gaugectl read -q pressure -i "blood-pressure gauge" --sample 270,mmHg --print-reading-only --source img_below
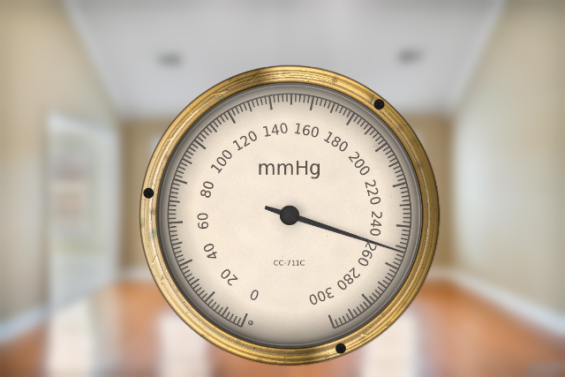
252,mmHg
